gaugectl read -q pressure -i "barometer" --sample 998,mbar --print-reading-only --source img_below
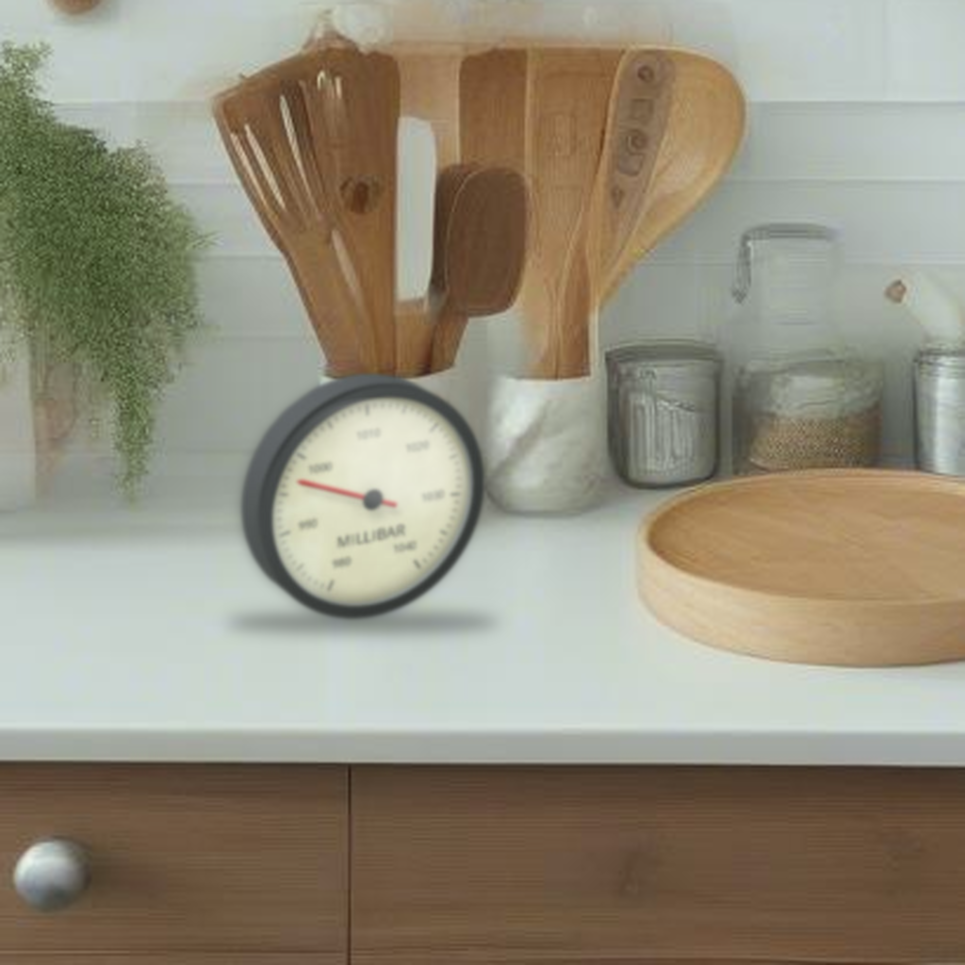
997,mbar
